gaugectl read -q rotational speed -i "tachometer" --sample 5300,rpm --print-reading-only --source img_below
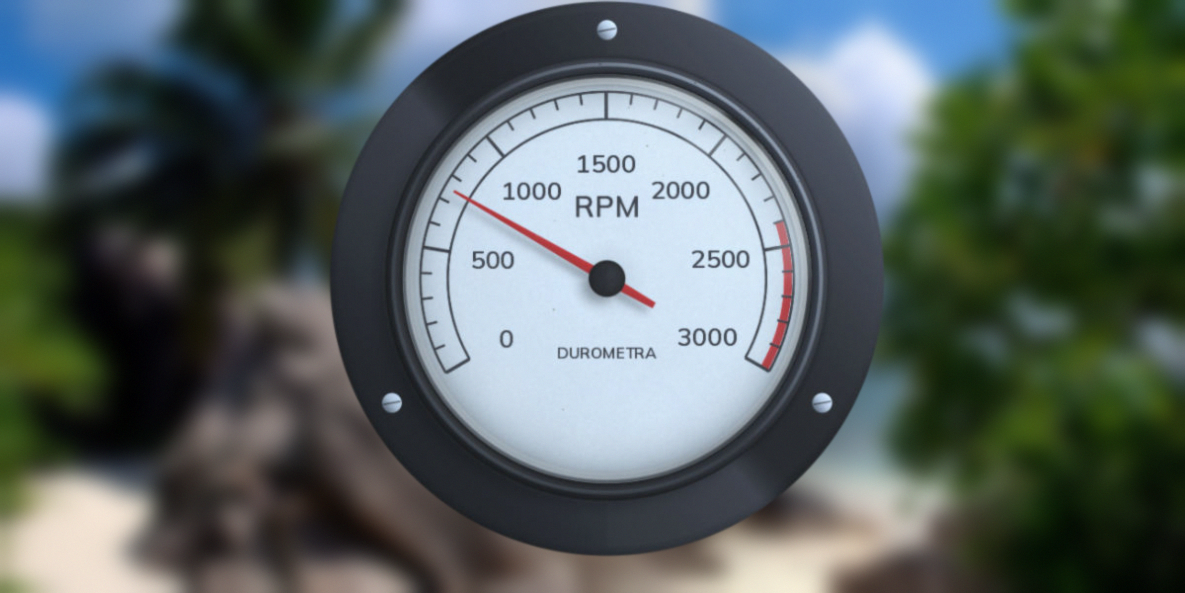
750,rpm
